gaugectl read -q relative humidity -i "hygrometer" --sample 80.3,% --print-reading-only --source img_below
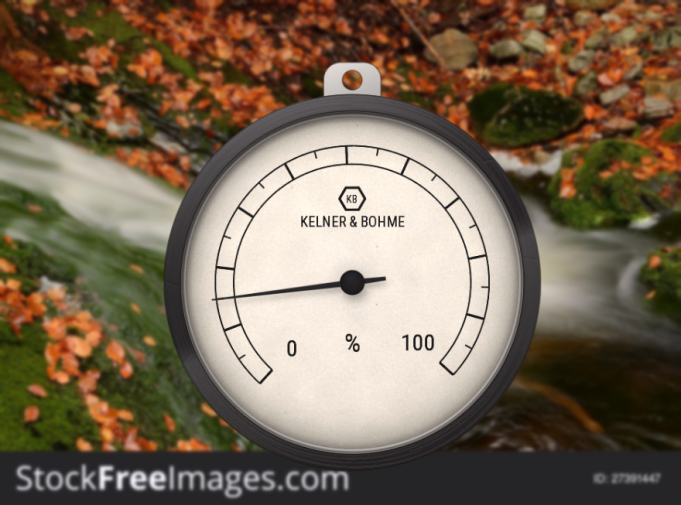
15,%
